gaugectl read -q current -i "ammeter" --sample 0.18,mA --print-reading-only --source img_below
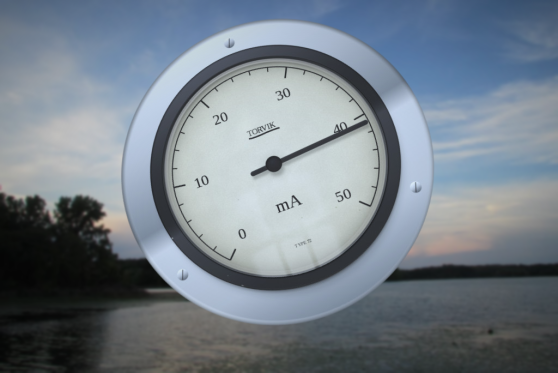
41,mA
